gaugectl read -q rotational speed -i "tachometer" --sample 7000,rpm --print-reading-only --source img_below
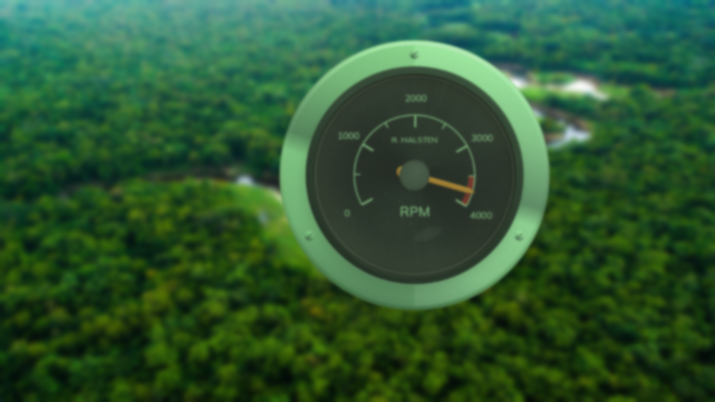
3750,rpm
